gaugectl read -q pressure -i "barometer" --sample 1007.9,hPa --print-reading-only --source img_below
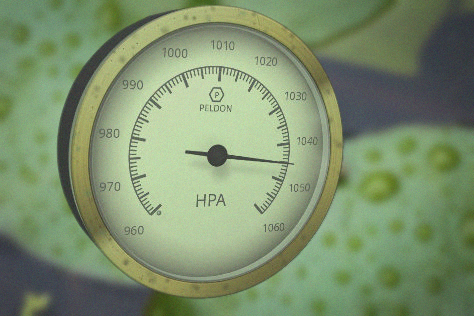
1045,hPa
